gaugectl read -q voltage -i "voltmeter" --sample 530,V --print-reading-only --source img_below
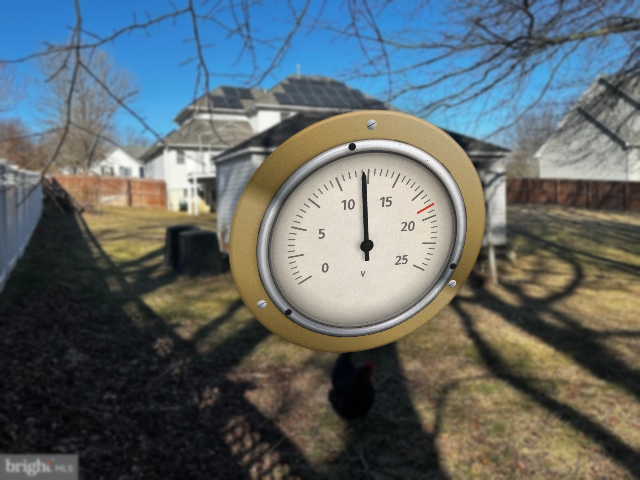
12,V
